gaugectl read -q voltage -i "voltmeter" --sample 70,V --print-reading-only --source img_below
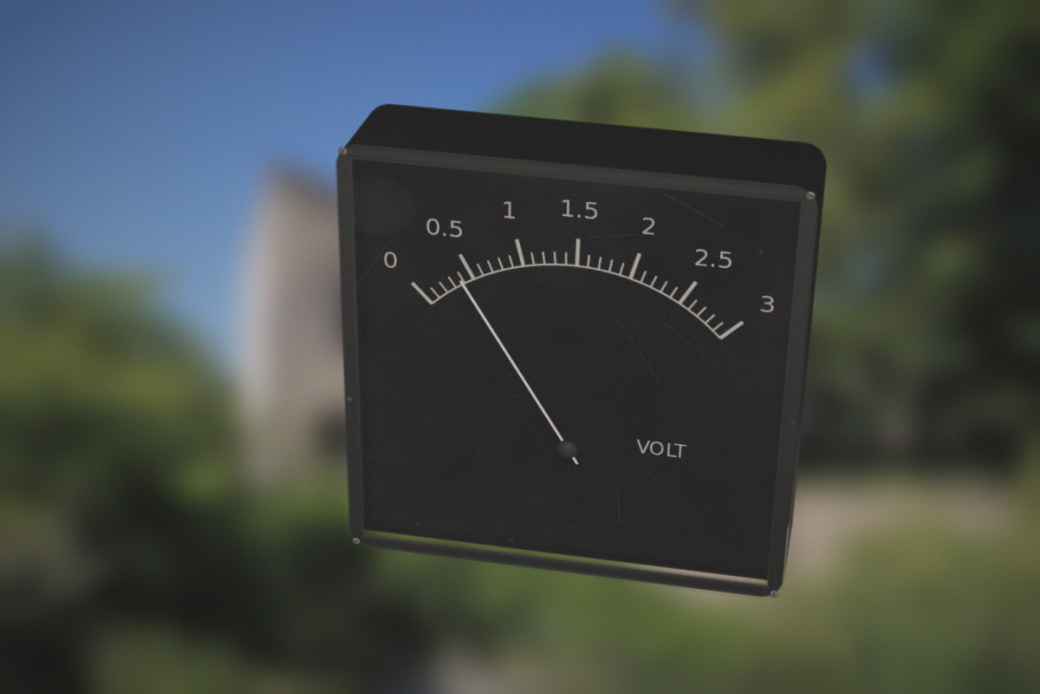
0.4,V
